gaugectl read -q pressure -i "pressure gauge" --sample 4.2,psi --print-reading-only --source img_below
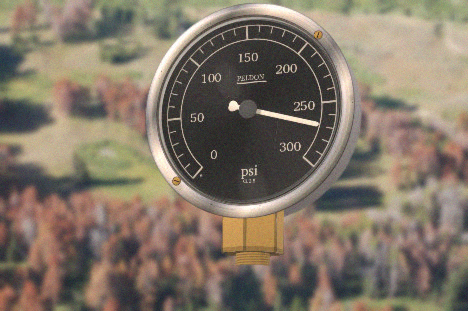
270,psi
